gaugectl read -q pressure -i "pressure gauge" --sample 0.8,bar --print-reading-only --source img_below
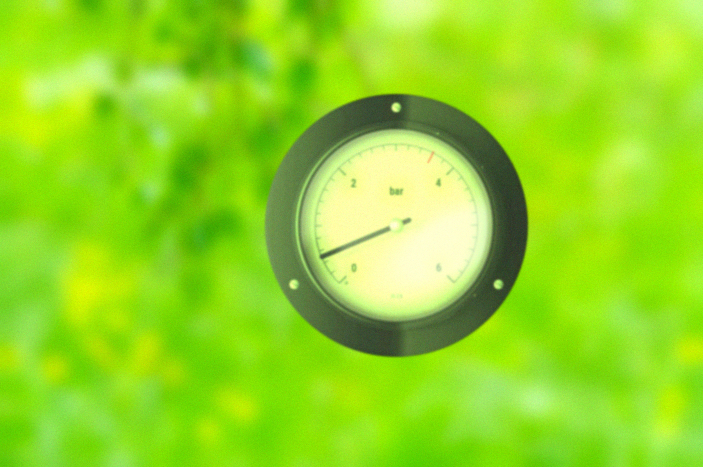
0.5,bar
